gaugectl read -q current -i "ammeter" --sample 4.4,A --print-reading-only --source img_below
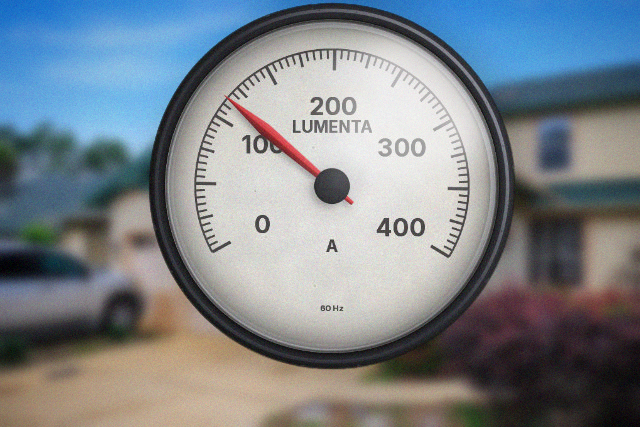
115,A
